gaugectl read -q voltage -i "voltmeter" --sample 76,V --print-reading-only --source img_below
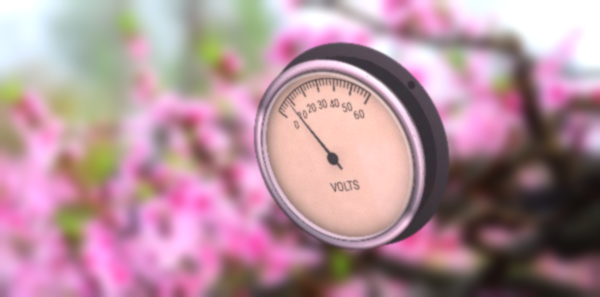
10,V
